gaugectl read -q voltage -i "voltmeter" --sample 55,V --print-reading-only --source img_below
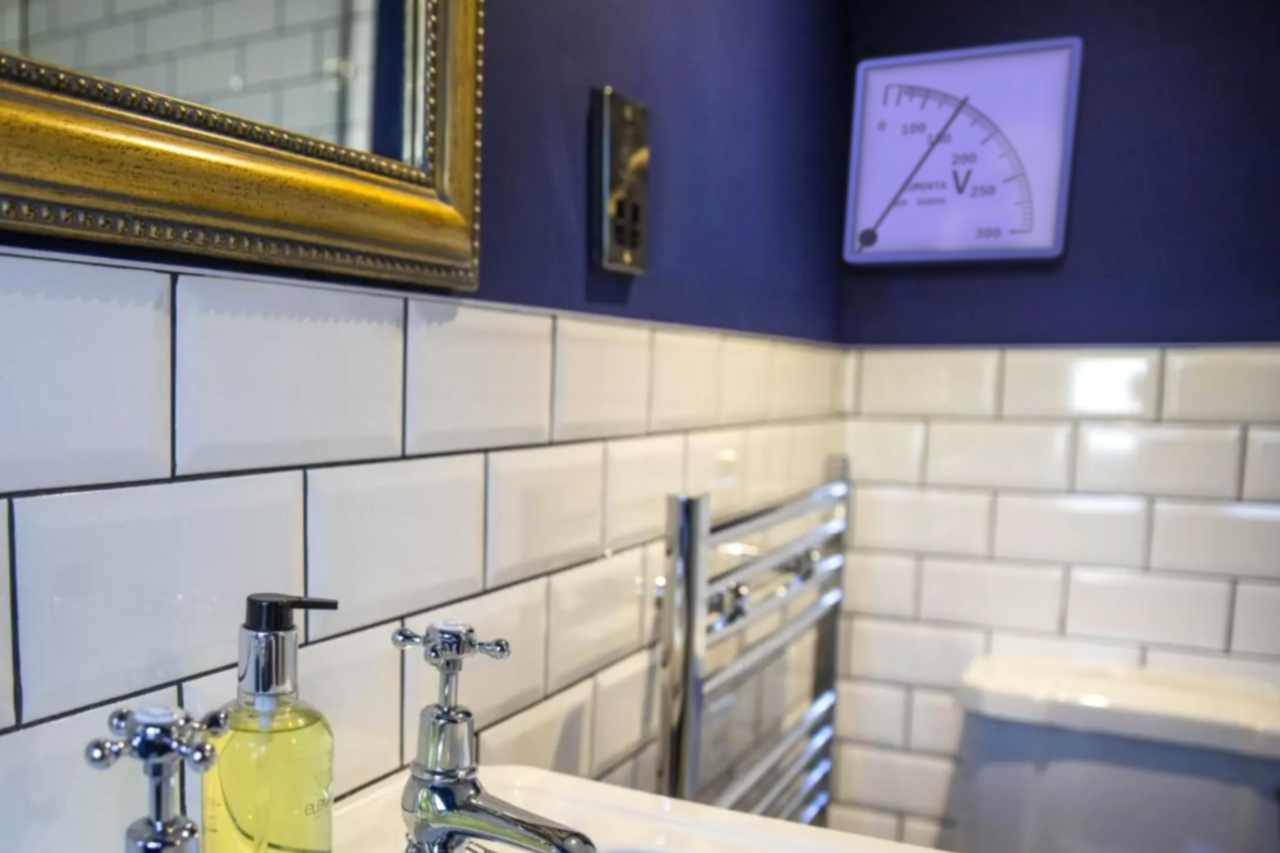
150,V
